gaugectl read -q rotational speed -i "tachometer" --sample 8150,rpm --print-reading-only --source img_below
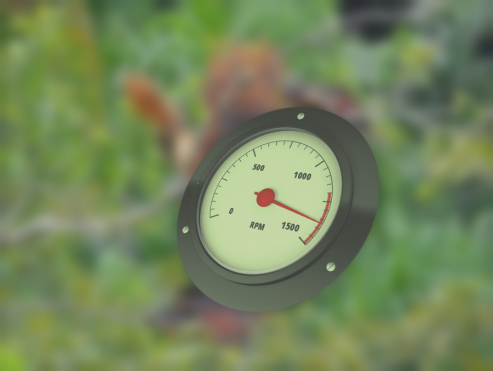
1375,rpm
